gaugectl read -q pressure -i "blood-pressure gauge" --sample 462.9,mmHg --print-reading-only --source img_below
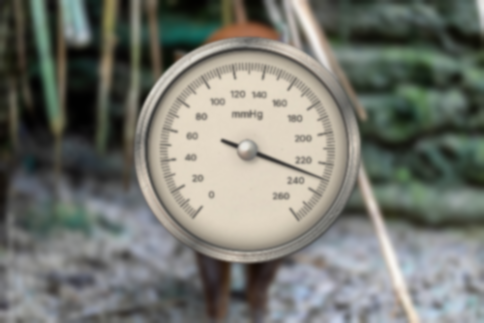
230,mmHg
